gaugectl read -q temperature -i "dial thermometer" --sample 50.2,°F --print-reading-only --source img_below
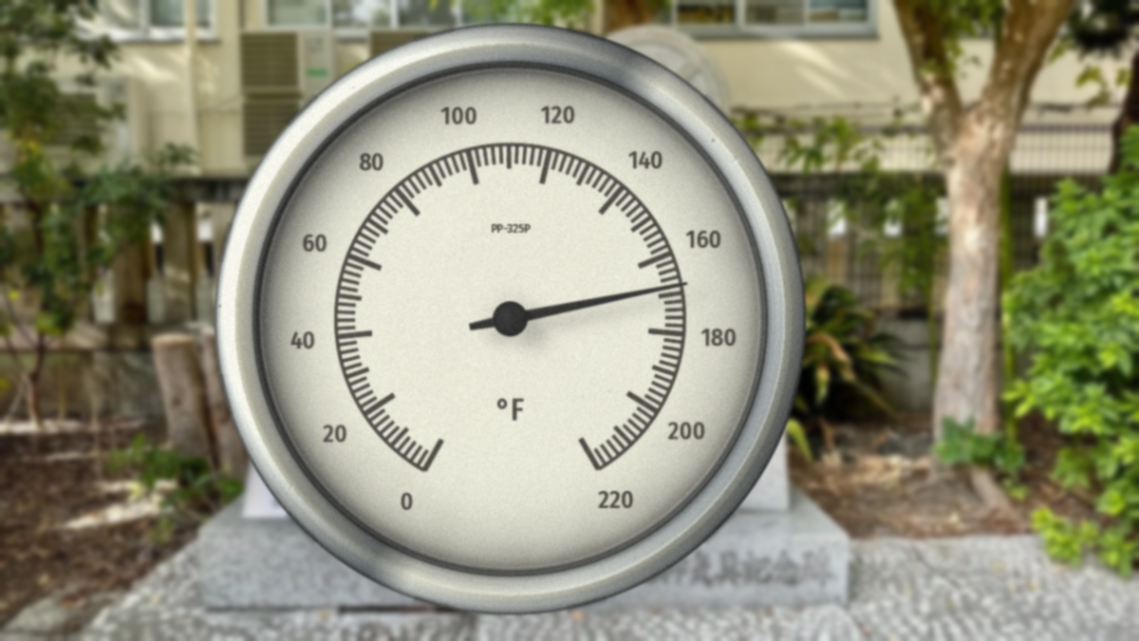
168,°F
